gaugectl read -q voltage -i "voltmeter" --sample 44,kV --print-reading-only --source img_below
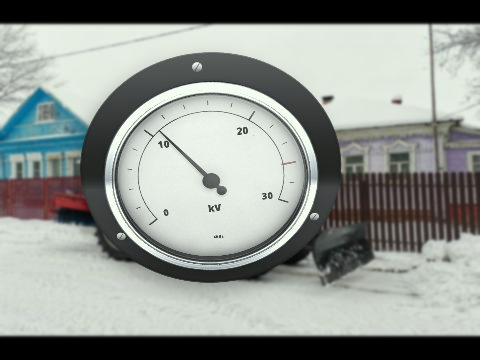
11,kV
